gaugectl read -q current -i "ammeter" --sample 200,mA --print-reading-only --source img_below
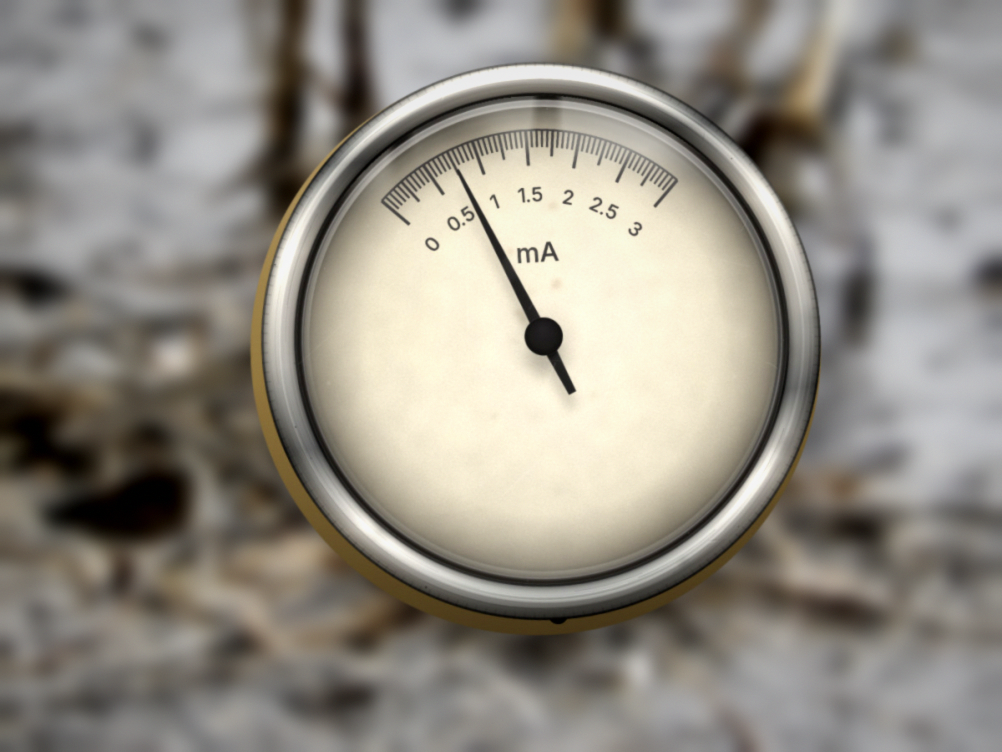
0.75,mA
